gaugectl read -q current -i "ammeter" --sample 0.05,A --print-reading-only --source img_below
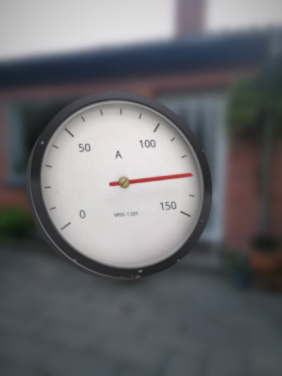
130,A
